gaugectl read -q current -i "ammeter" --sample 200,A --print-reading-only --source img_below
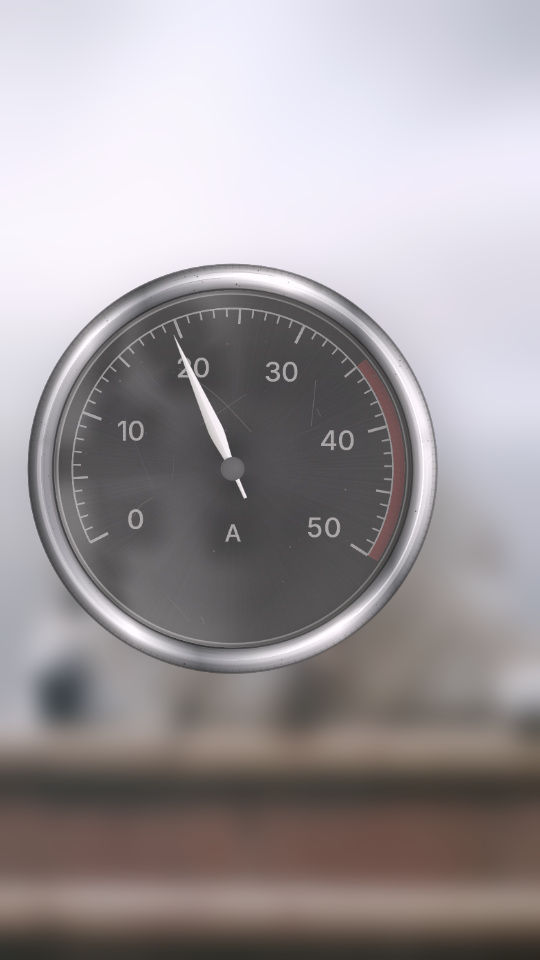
19.5,A
